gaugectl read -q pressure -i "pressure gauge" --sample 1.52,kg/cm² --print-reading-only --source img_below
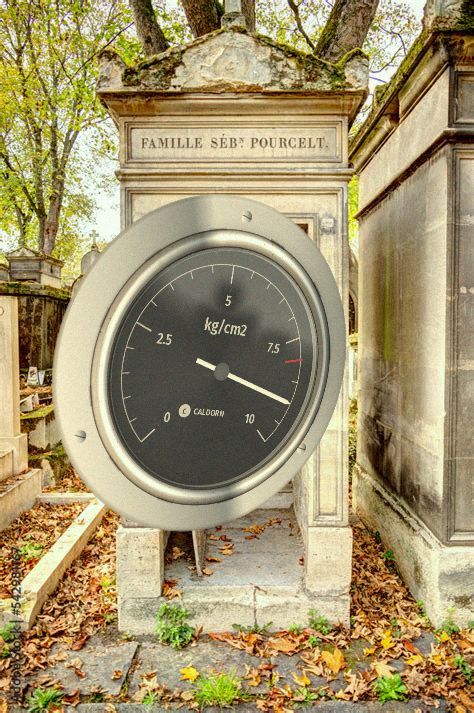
9,kg/cm²
